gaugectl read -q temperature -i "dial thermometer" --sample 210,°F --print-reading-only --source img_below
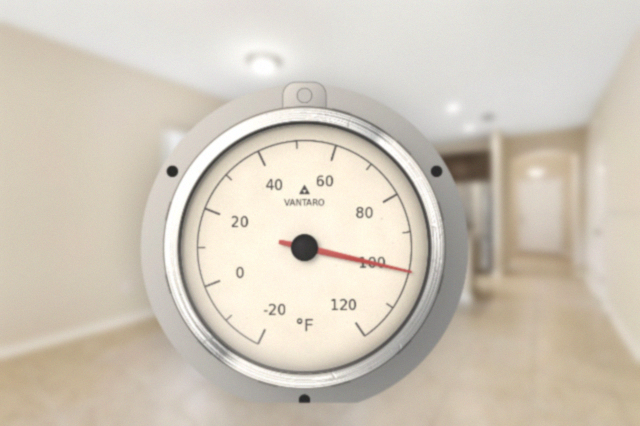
100,°F
